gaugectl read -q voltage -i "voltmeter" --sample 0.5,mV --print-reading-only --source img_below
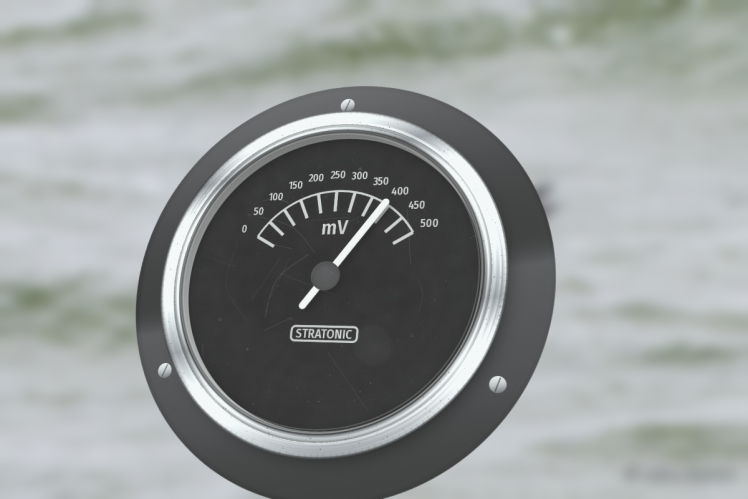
400,mV
